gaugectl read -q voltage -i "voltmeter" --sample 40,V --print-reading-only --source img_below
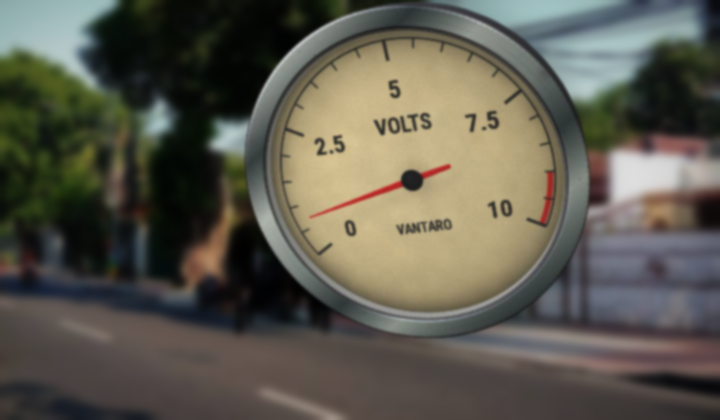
0.75,V
